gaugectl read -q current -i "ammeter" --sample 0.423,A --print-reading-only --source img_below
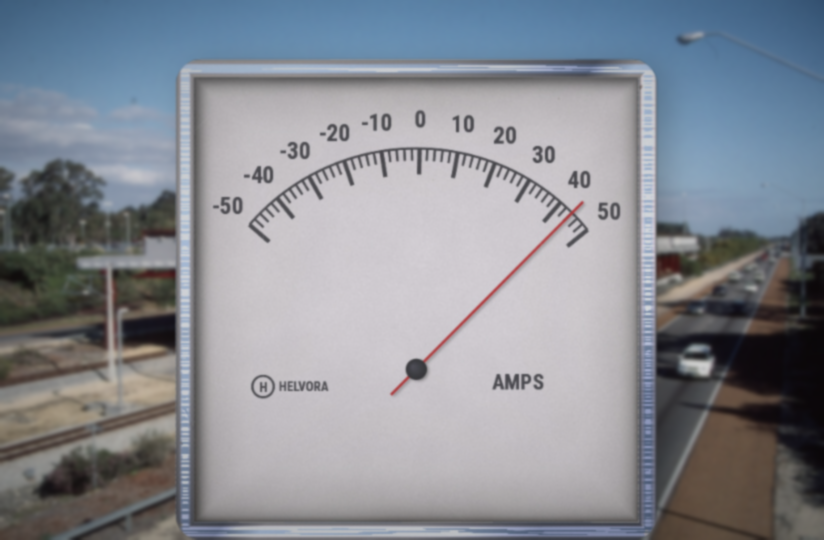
44,A
